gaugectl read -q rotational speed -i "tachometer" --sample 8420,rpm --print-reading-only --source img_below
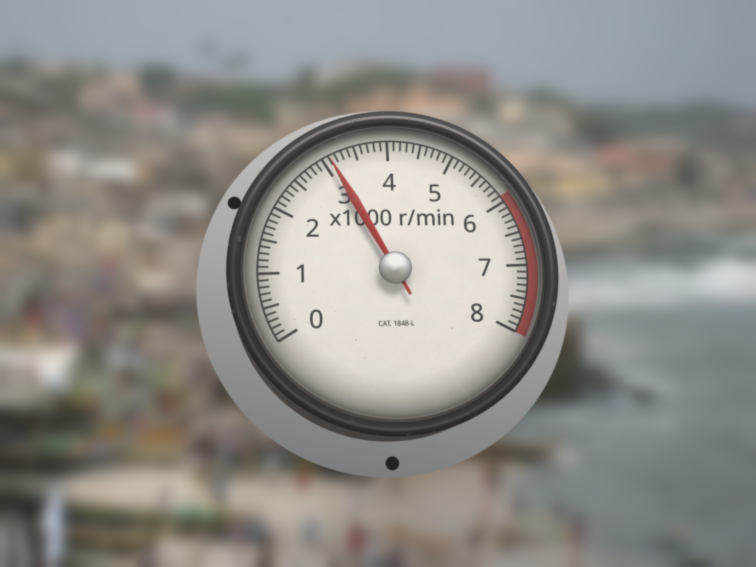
3100,rpm
